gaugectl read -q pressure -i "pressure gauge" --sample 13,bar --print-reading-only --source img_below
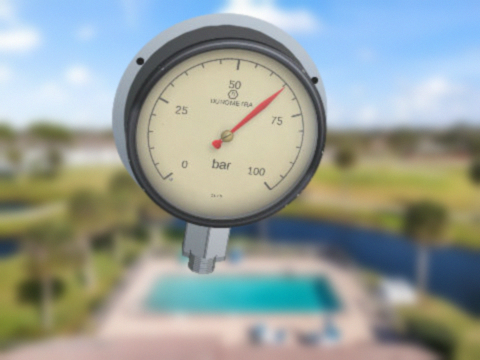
65,bar
